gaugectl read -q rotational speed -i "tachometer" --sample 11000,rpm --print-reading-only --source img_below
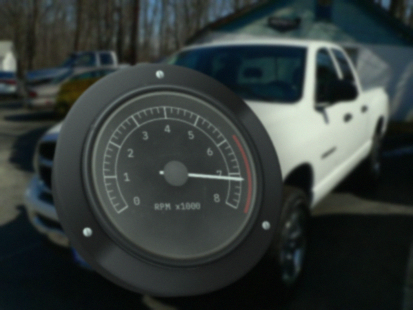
7200,rpm
